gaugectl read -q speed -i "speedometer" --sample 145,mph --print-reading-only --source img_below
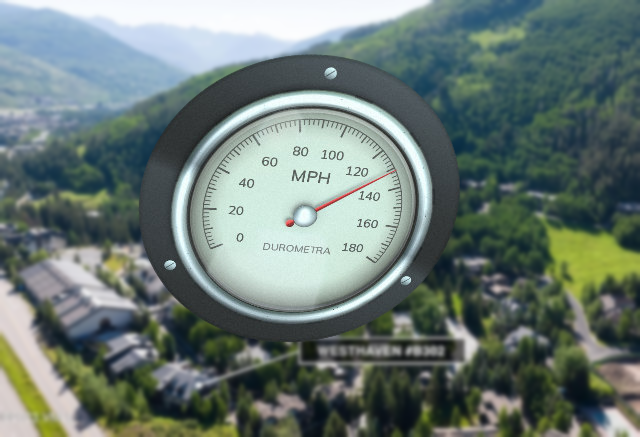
130,mph
